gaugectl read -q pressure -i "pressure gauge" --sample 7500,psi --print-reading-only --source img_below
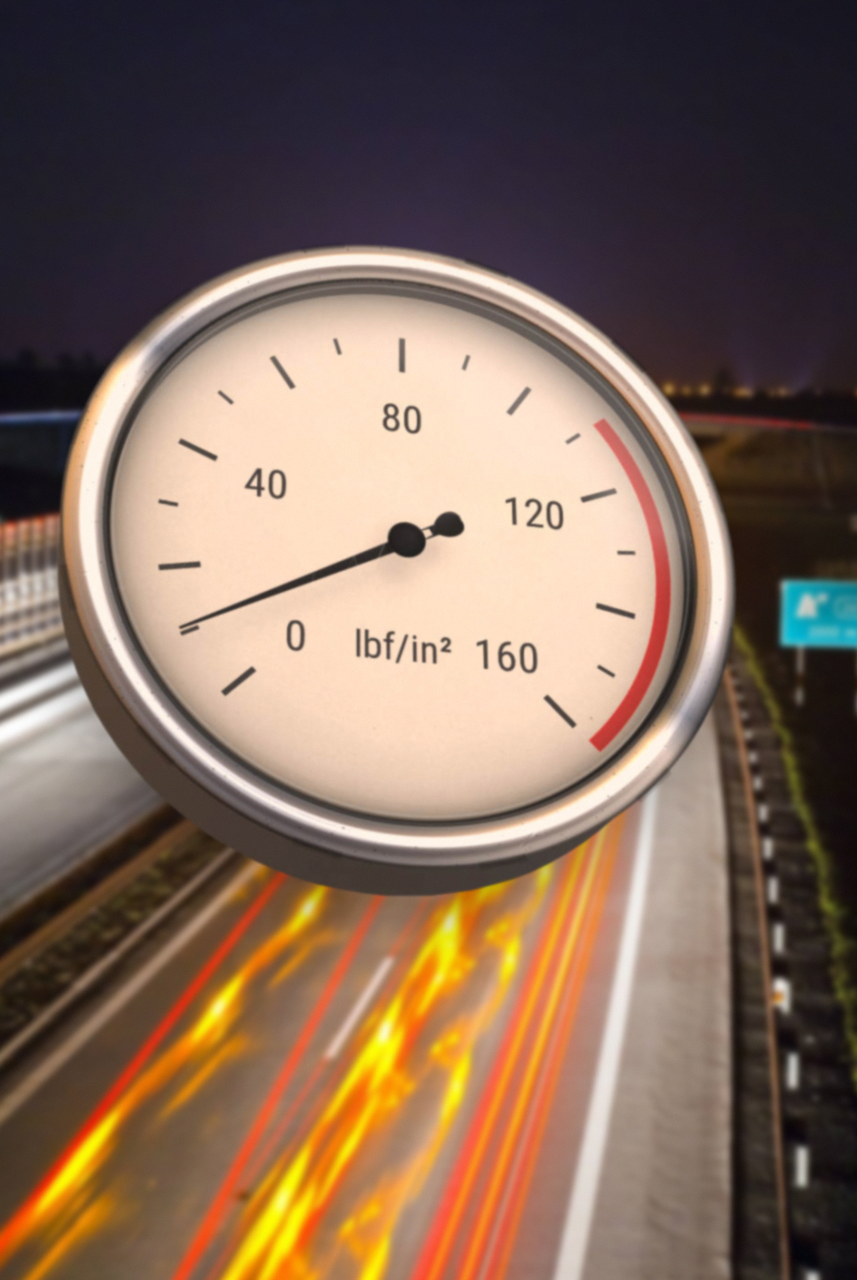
10,psi
